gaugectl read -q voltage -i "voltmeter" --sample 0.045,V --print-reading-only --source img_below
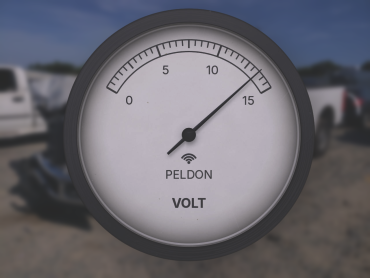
13.5,V
